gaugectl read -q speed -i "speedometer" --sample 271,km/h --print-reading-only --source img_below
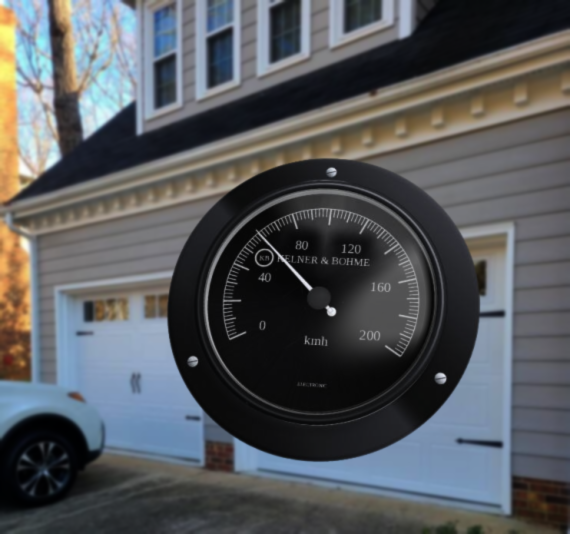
60,km/h
